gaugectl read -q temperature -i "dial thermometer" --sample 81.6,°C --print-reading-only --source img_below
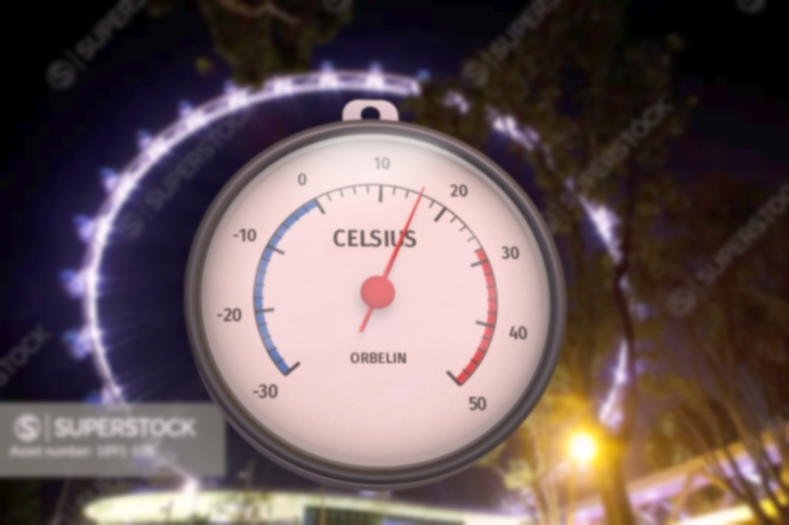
16,°C
